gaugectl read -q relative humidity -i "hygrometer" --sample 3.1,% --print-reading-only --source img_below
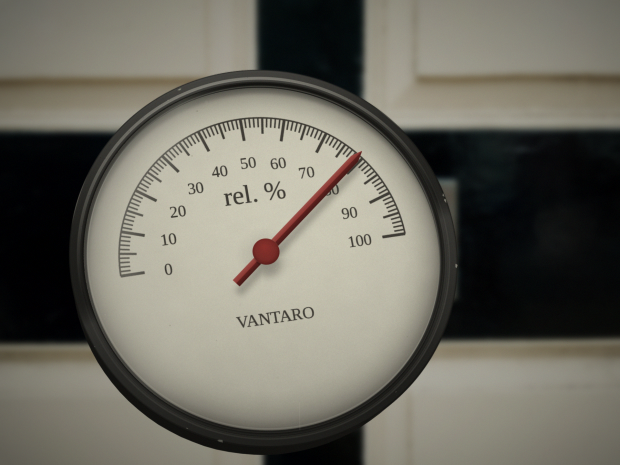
79,%
